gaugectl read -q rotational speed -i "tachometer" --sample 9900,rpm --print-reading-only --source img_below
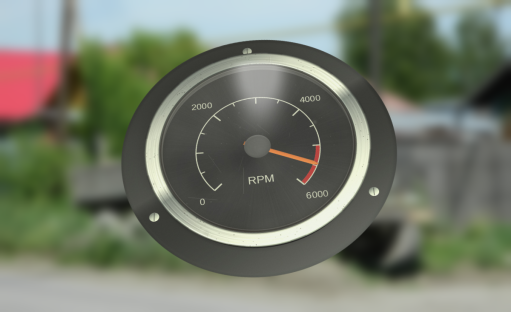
5500,rpm
